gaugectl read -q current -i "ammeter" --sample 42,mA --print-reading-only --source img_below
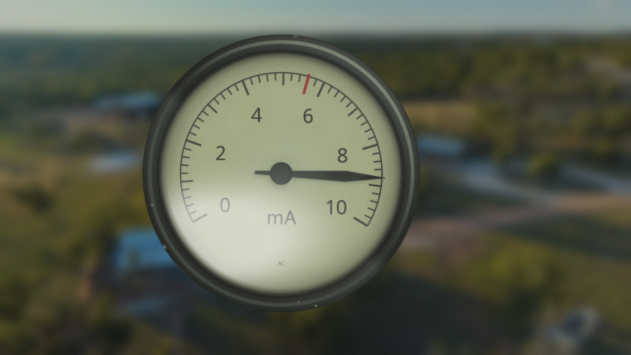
8.8,mA
